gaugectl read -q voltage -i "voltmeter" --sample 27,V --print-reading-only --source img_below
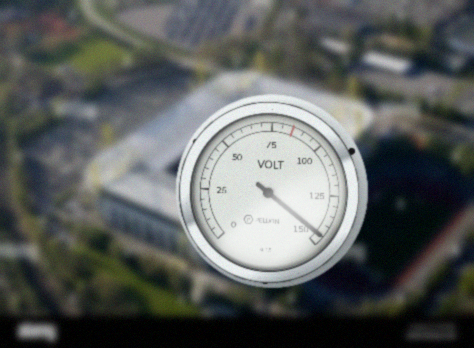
145,V
